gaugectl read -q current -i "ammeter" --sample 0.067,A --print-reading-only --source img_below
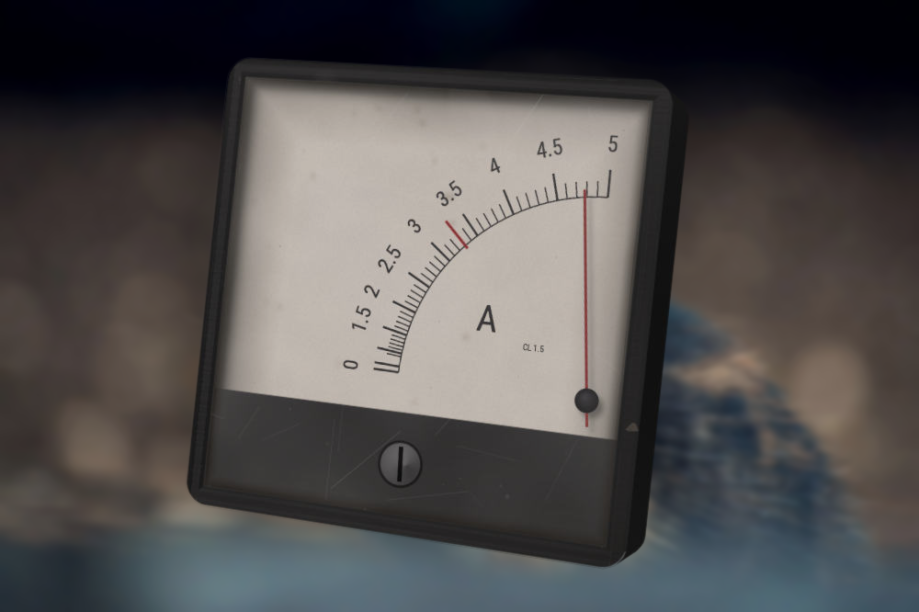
4.8,A
